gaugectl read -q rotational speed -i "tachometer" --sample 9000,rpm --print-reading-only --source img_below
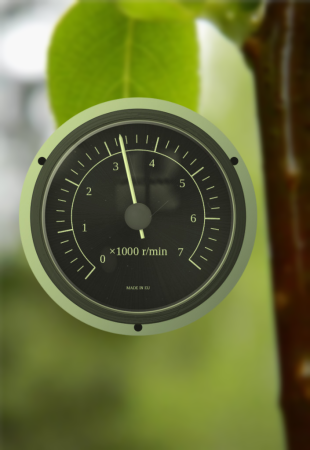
3300,rpm
